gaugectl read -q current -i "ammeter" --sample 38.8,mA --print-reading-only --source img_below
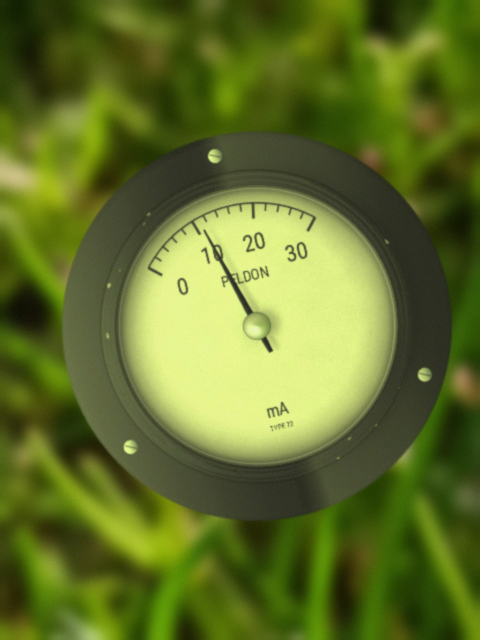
11,mA
